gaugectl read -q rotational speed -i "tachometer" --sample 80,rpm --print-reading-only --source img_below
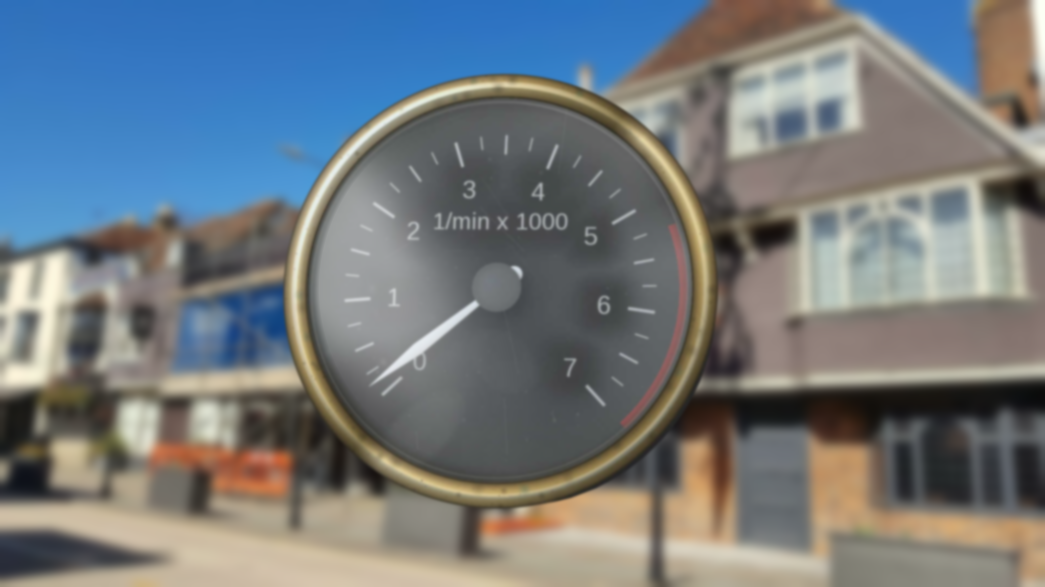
125,rpm
